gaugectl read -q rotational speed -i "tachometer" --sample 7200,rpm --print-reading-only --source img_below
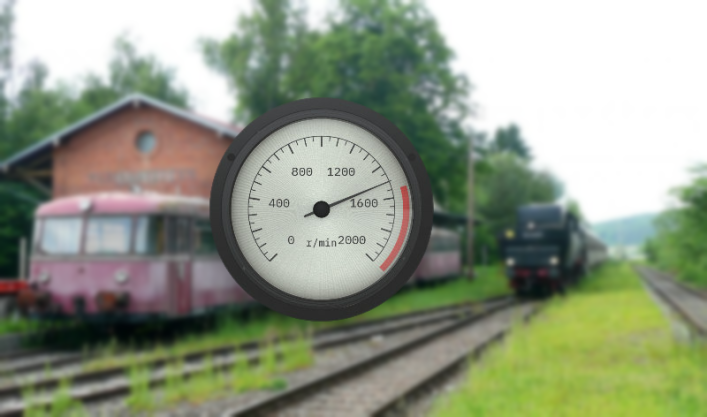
1500,rpm
